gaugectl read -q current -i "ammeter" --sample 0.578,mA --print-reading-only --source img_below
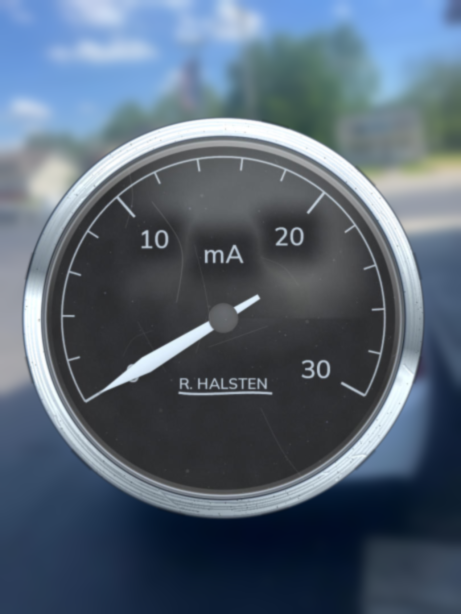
0,mA
